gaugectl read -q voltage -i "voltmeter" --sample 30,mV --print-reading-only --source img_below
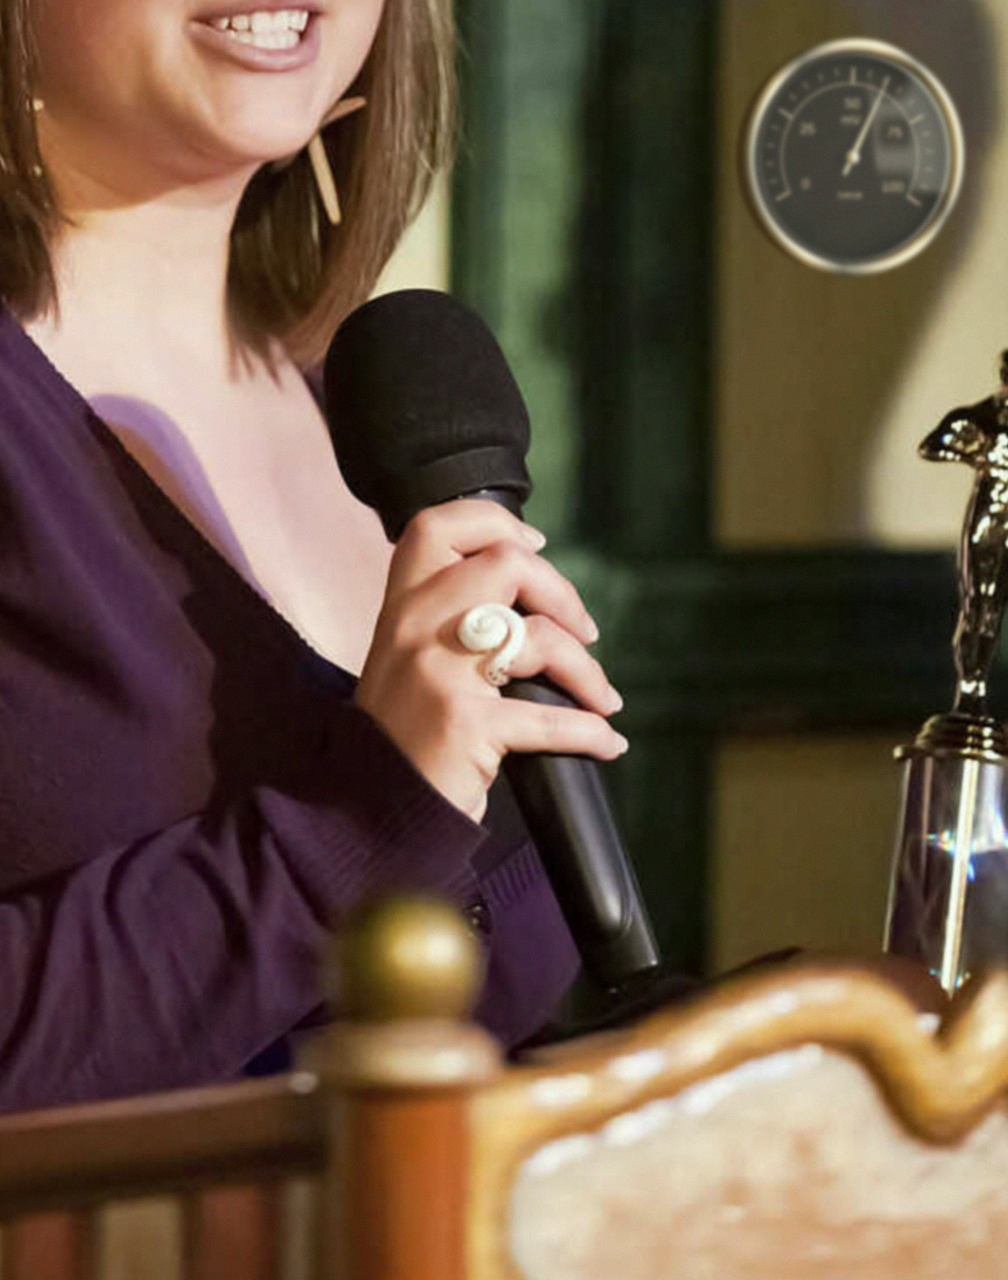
60,mV
